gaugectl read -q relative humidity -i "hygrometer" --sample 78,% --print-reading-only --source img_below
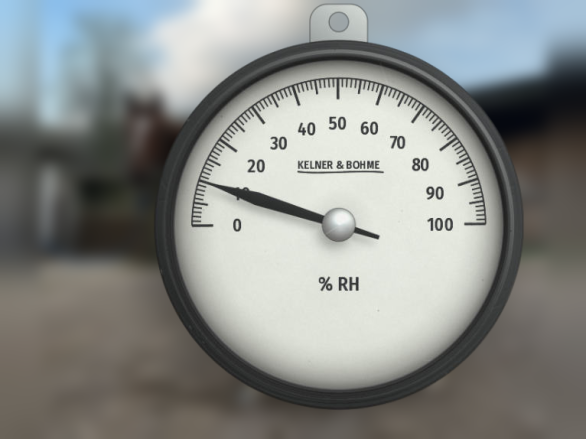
10,%
